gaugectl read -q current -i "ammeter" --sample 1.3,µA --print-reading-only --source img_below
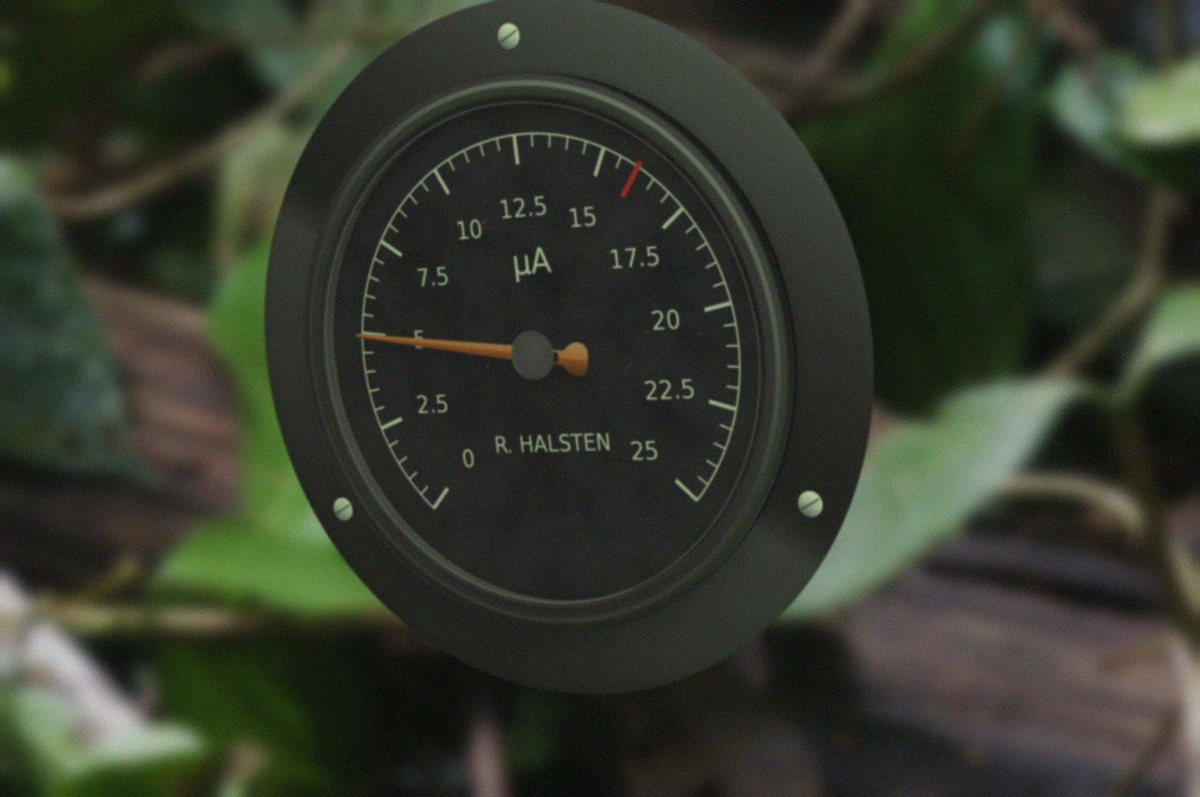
5,µA
